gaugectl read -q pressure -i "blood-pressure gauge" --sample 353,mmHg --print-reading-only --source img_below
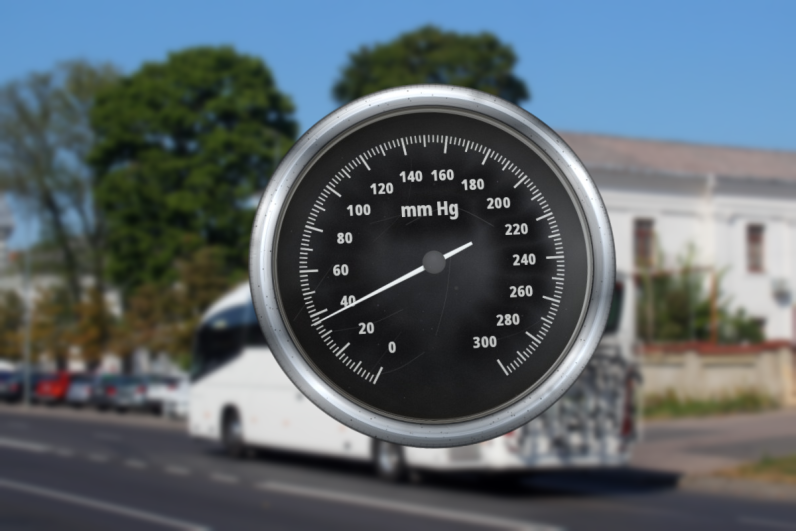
36,mmHg
